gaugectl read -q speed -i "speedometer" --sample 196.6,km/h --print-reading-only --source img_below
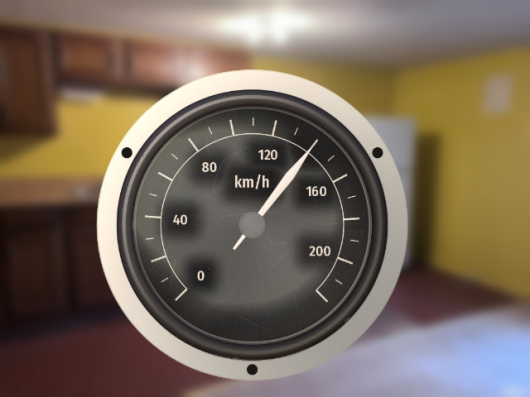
140,km/h
